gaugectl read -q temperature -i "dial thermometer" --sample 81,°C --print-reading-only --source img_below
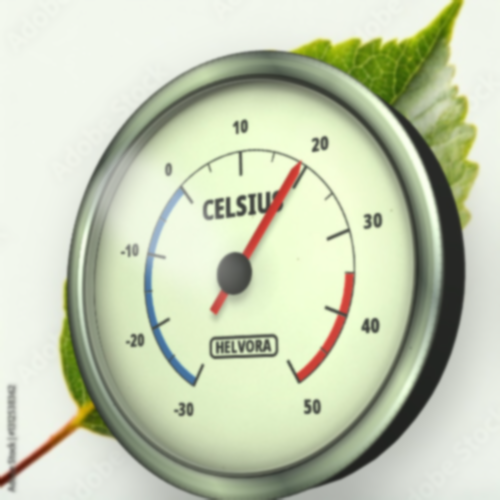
20,°C
